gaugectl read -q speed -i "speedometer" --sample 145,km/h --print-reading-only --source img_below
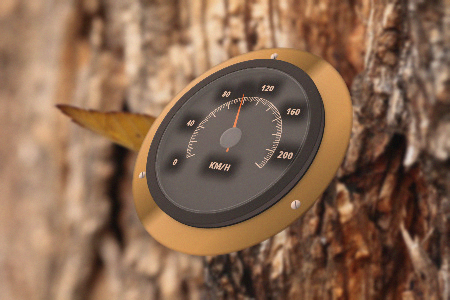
100,km/h
